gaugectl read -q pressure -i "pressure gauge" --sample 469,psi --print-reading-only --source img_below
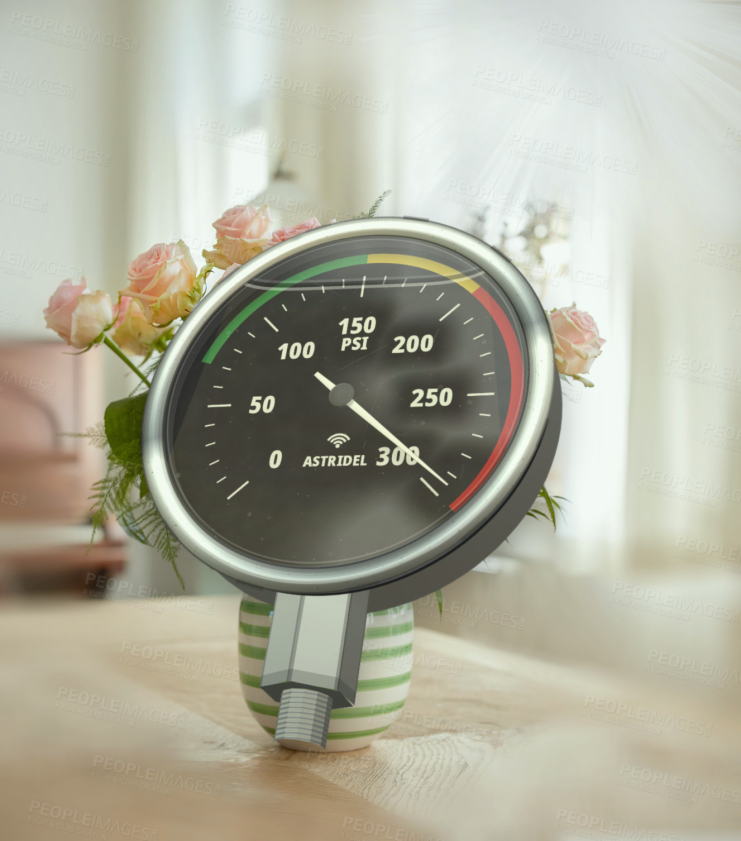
295,psi
